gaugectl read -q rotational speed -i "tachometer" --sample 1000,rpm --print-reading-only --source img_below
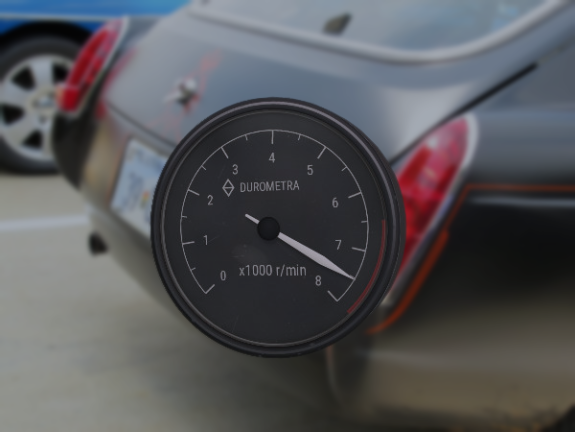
7500,rpm
